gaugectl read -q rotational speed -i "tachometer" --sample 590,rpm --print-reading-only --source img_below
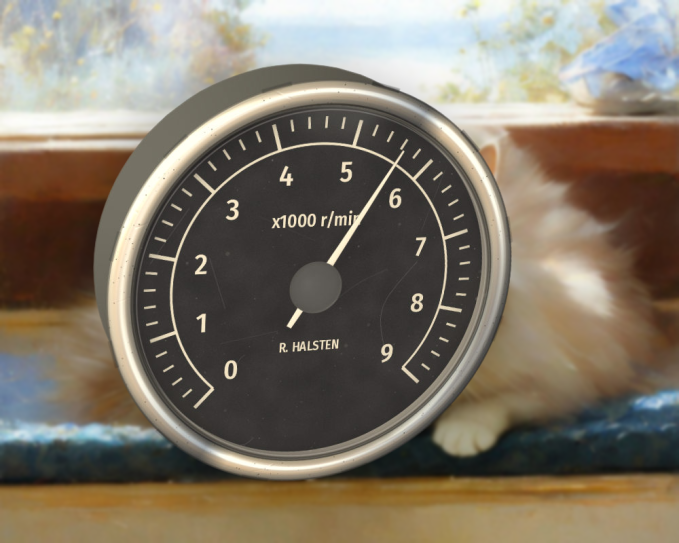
5600,rpm
